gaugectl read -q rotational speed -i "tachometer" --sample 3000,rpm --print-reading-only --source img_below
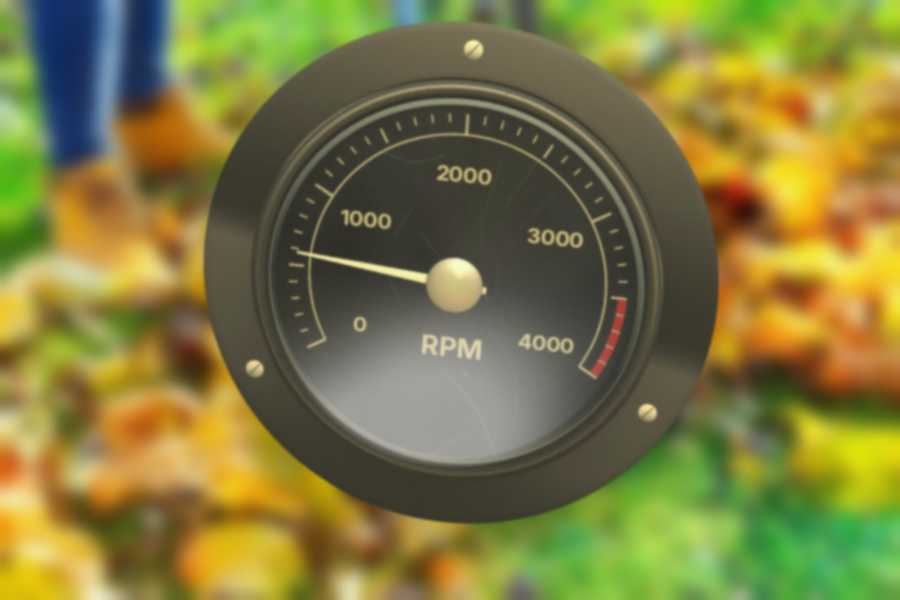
600,rpm
